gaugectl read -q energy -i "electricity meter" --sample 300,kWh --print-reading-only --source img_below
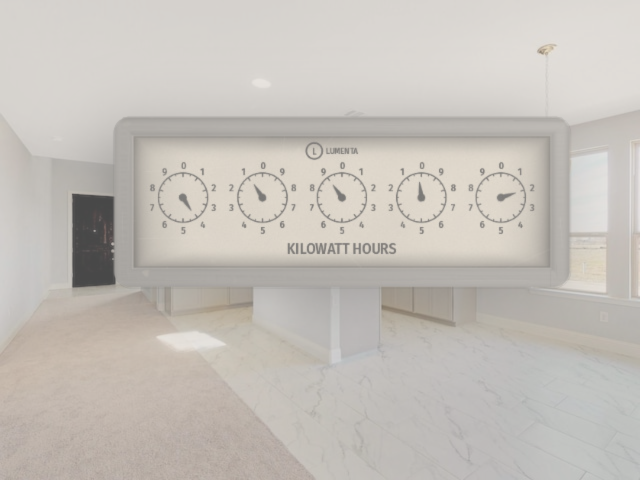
40902,kWh
